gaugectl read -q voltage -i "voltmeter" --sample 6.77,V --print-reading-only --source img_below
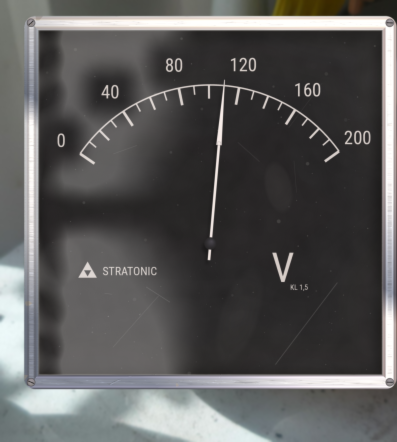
110,V
